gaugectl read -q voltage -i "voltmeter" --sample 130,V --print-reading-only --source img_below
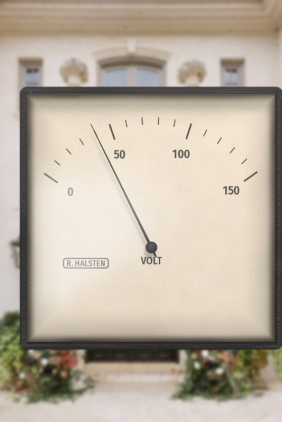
40,V
